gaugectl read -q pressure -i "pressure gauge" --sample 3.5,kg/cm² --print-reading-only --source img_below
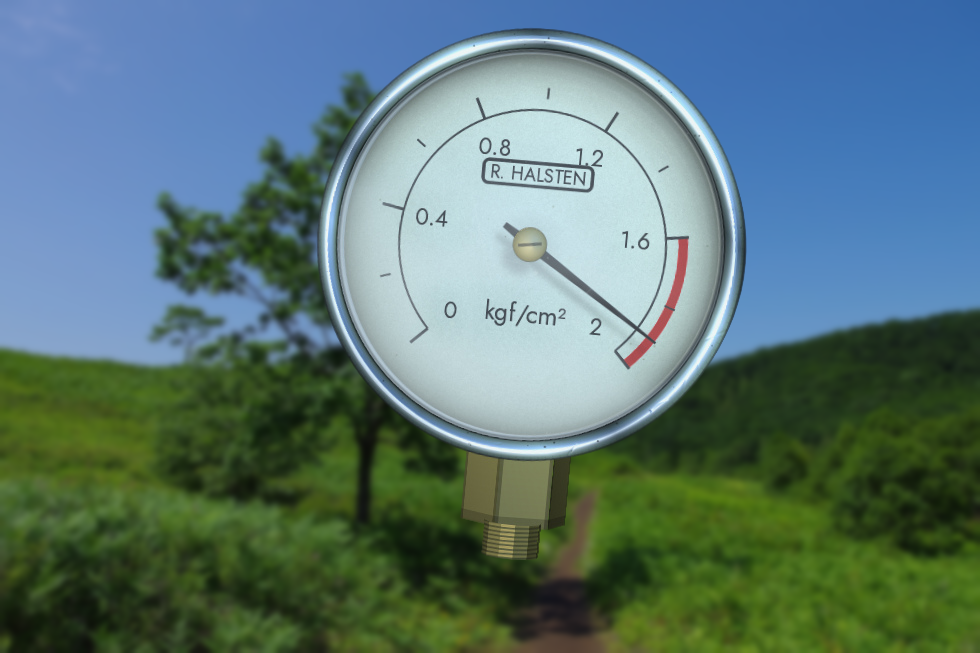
1.9,kg/cm²
